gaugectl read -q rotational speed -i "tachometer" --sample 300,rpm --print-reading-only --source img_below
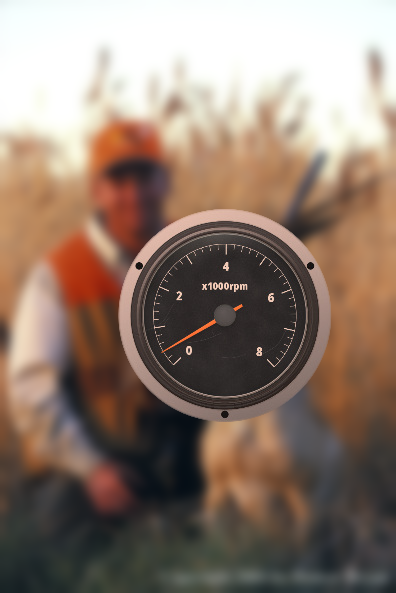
400,rpm
